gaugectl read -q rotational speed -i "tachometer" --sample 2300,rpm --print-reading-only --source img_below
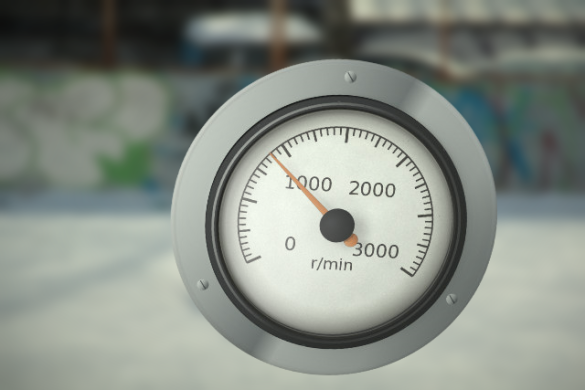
900,rpm
